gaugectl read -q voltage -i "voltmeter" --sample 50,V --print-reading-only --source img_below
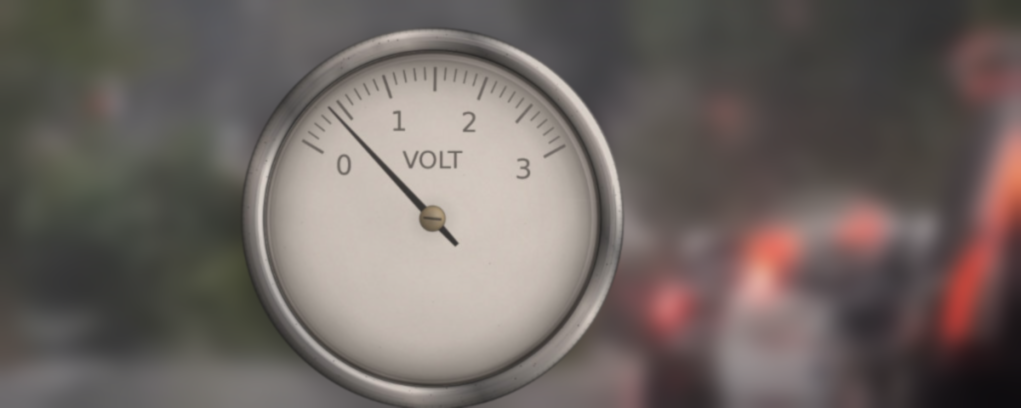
0.4,V
